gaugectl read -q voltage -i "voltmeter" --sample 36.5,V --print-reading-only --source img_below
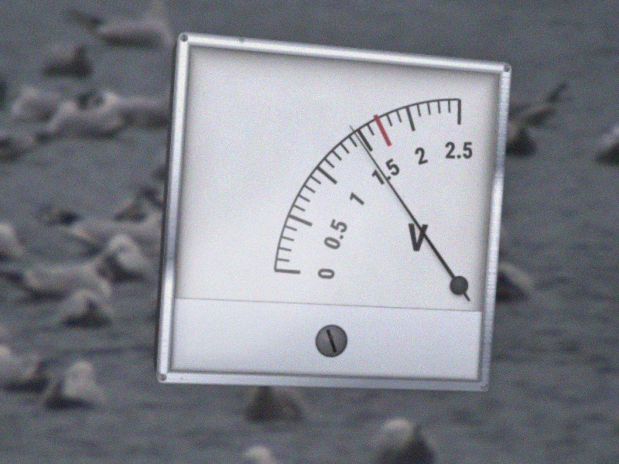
1.45,V
